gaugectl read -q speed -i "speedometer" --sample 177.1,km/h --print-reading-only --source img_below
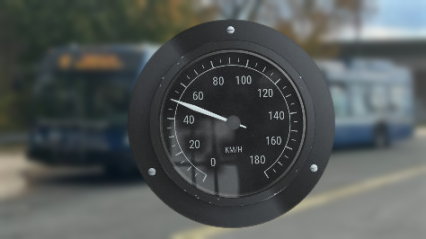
50,km/h
